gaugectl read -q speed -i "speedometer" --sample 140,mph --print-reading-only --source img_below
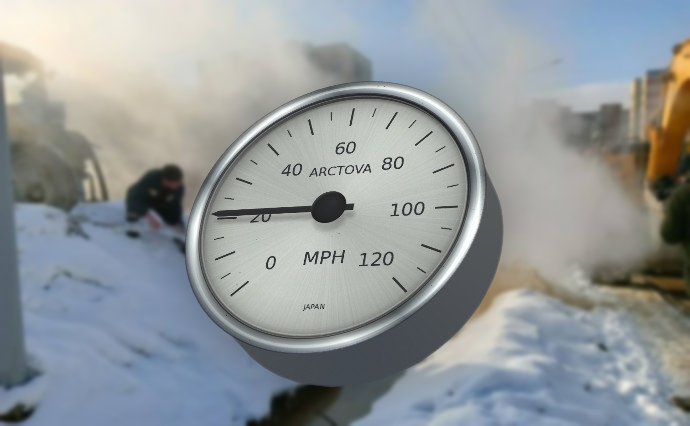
20,mph
